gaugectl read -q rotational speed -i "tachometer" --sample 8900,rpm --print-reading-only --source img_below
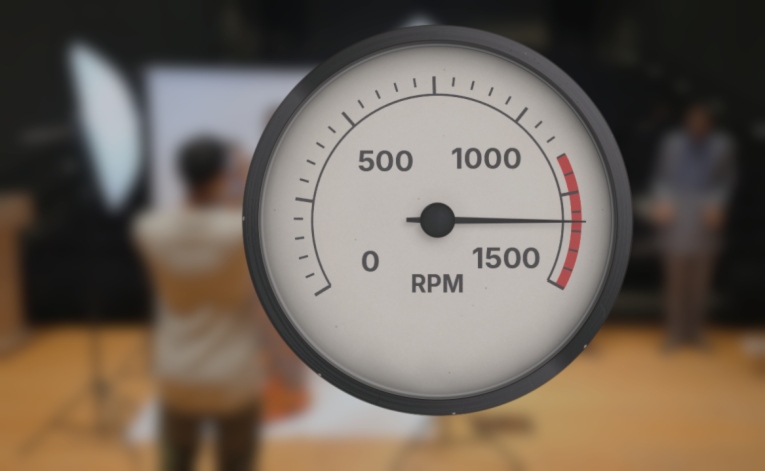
1325,rpm
